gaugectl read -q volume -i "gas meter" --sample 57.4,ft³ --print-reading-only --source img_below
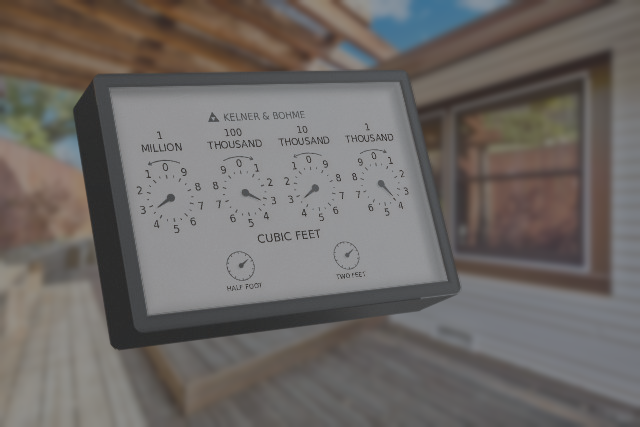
333400,ft³
